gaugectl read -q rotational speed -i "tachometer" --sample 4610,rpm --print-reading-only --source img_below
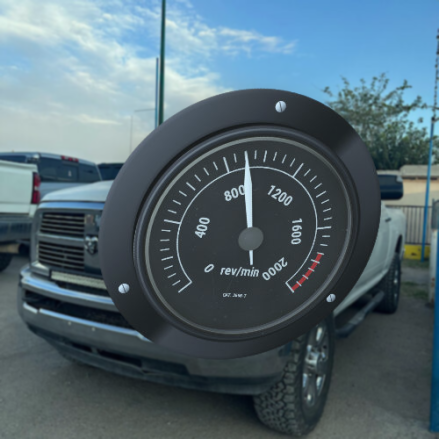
900,rpm
